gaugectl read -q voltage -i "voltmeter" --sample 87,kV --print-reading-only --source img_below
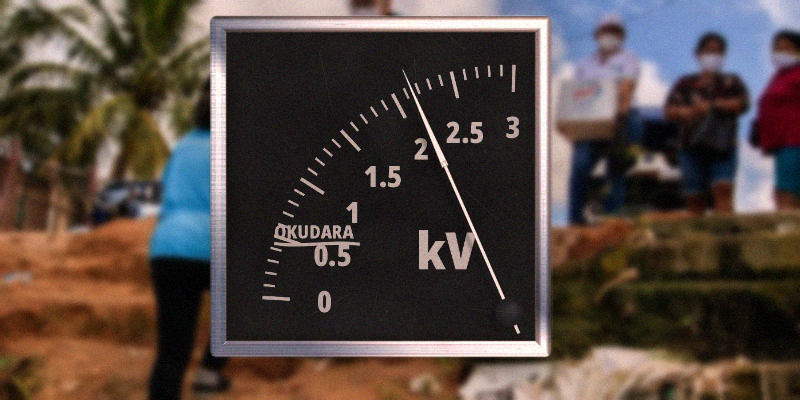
2.15,kV
